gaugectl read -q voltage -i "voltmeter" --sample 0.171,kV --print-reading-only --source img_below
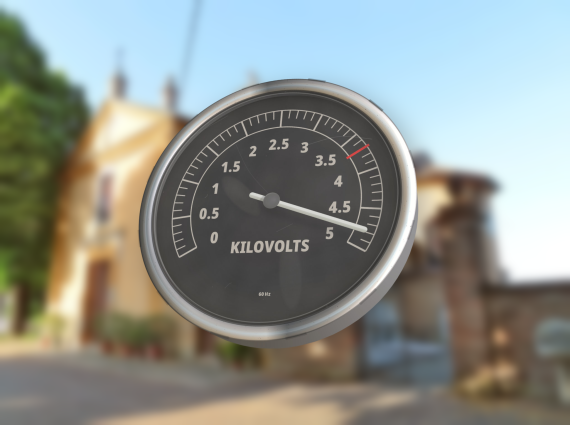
4.8,kV
